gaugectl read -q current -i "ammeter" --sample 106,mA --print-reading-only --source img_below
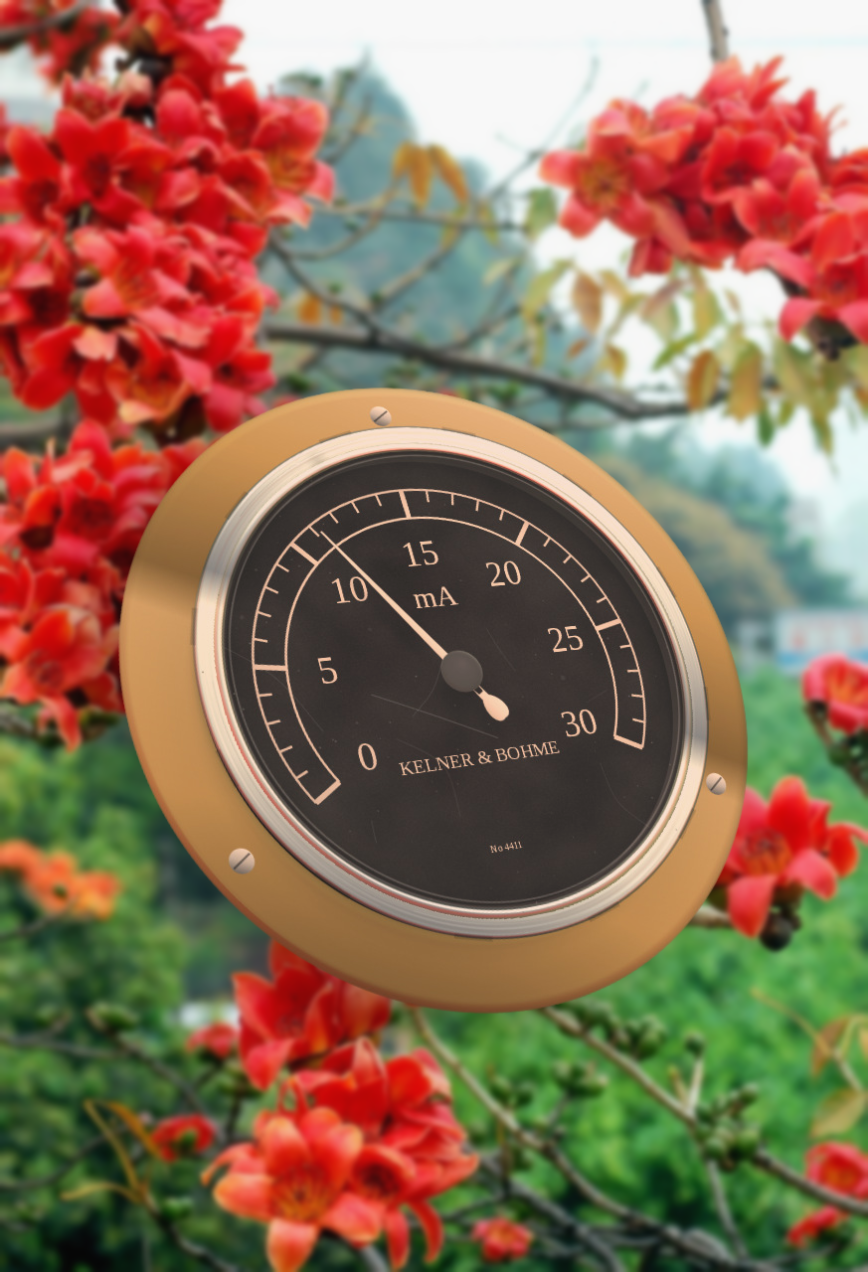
11,mA
